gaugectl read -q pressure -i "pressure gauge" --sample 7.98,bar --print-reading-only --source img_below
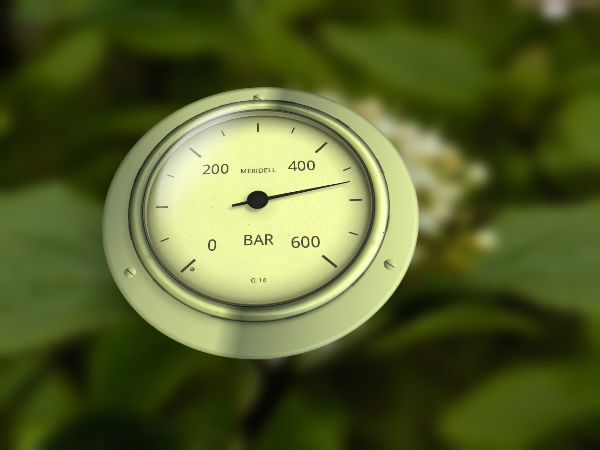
475,bar
